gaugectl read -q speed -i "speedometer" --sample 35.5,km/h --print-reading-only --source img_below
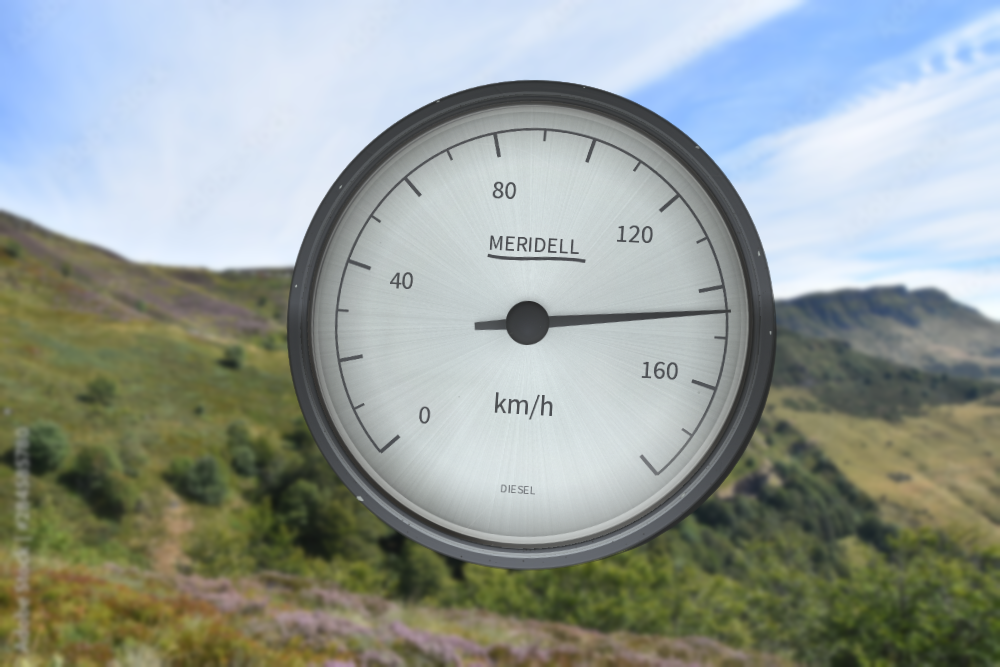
145,km/h
